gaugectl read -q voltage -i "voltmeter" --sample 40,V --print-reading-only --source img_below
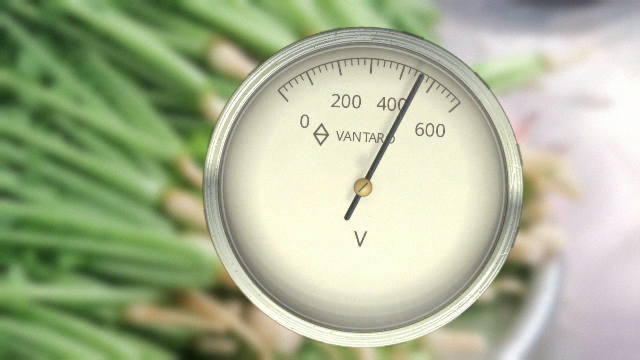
460,V
